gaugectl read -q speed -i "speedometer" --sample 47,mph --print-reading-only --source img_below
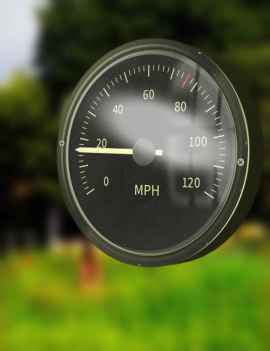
16,mph
